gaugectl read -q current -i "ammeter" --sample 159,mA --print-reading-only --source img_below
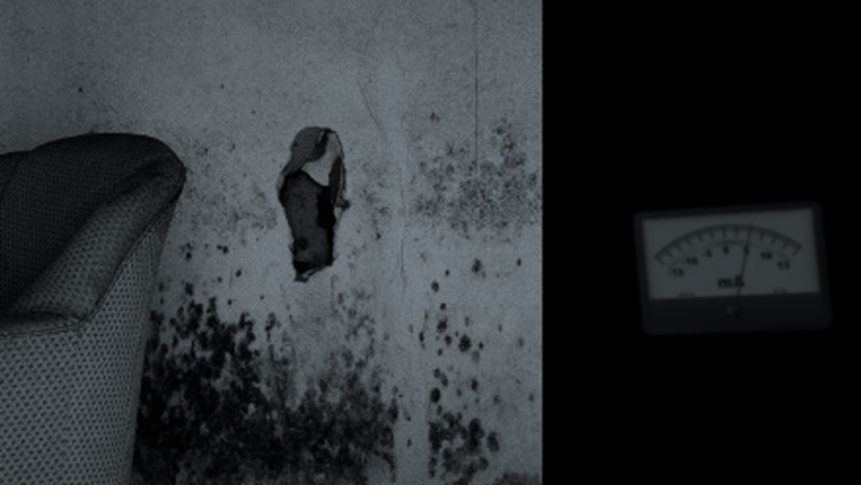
5,mA
